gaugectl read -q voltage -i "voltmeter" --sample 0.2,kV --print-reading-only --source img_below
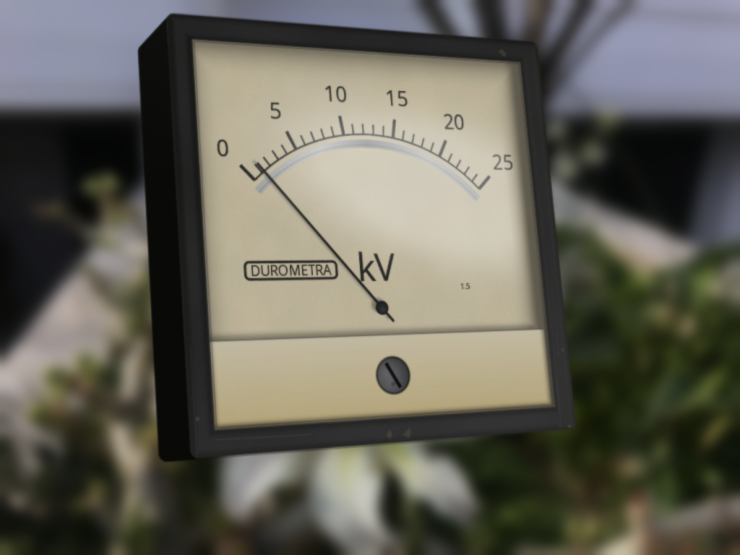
1,kV
